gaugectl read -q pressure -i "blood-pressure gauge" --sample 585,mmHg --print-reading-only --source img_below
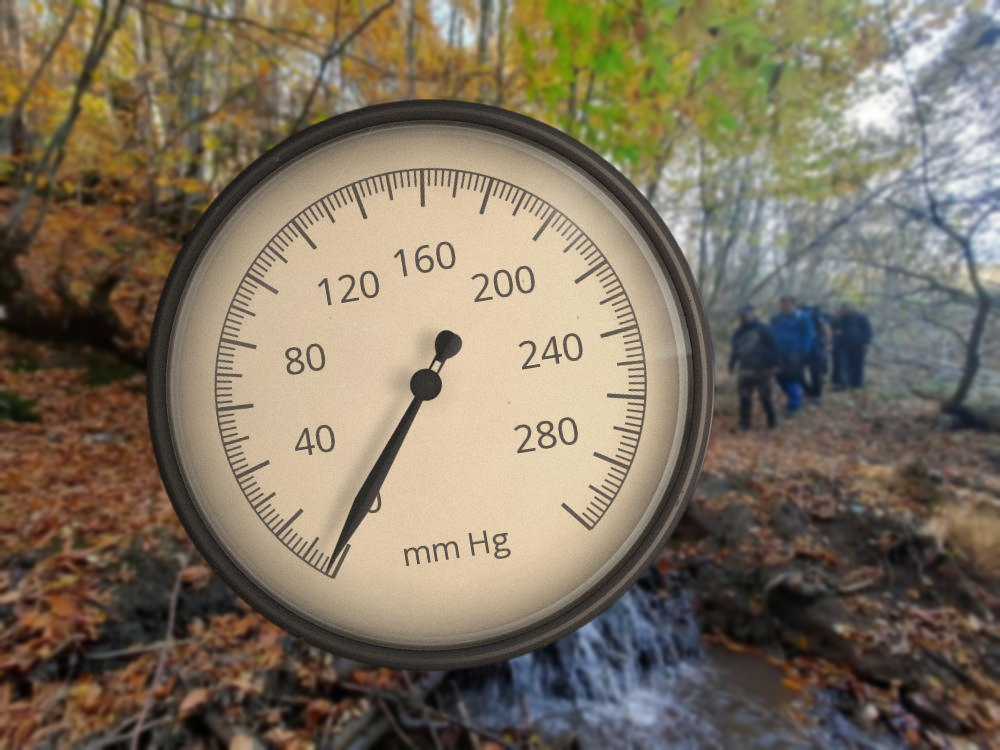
2,mmHg
